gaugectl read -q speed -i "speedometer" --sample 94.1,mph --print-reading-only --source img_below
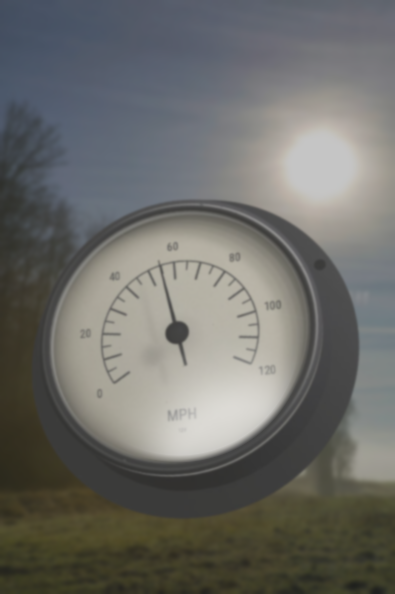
55,mph
